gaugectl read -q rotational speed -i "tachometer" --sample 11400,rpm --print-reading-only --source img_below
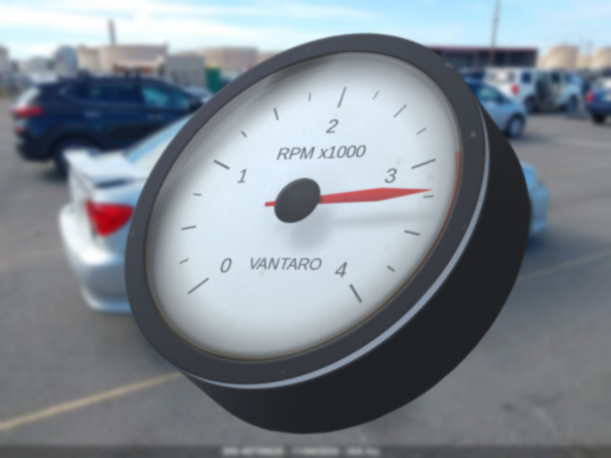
3250,rpm
